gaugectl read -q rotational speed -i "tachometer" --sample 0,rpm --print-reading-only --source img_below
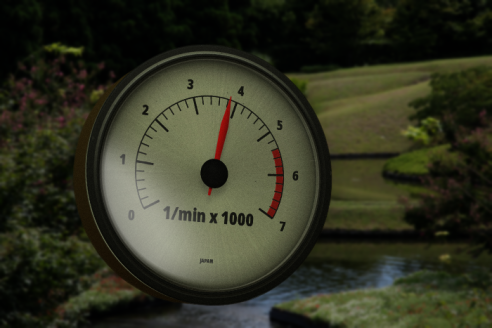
3800,rpm
